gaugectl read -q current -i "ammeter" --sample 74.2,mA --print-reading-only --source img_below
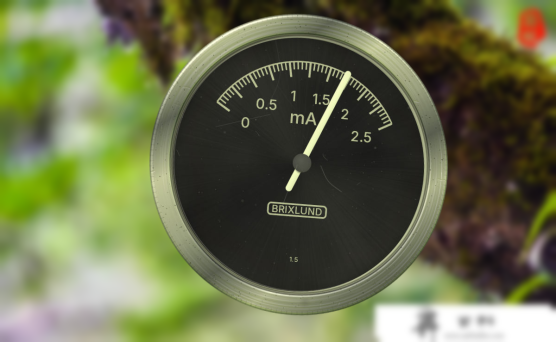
1.7,mA
